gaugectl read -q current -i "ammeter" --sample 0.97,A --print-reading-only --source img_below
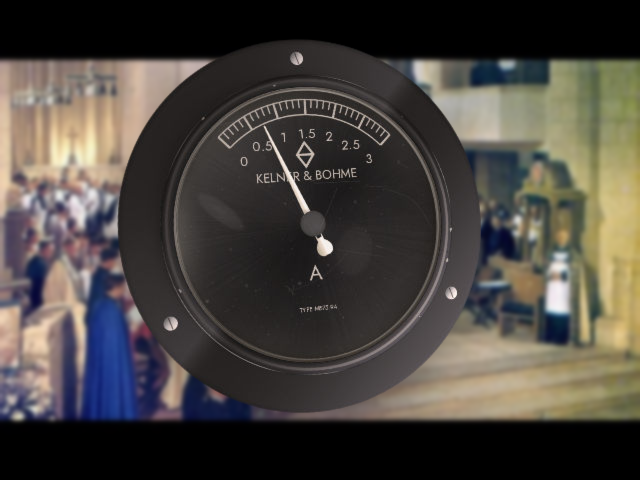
0.7,A
